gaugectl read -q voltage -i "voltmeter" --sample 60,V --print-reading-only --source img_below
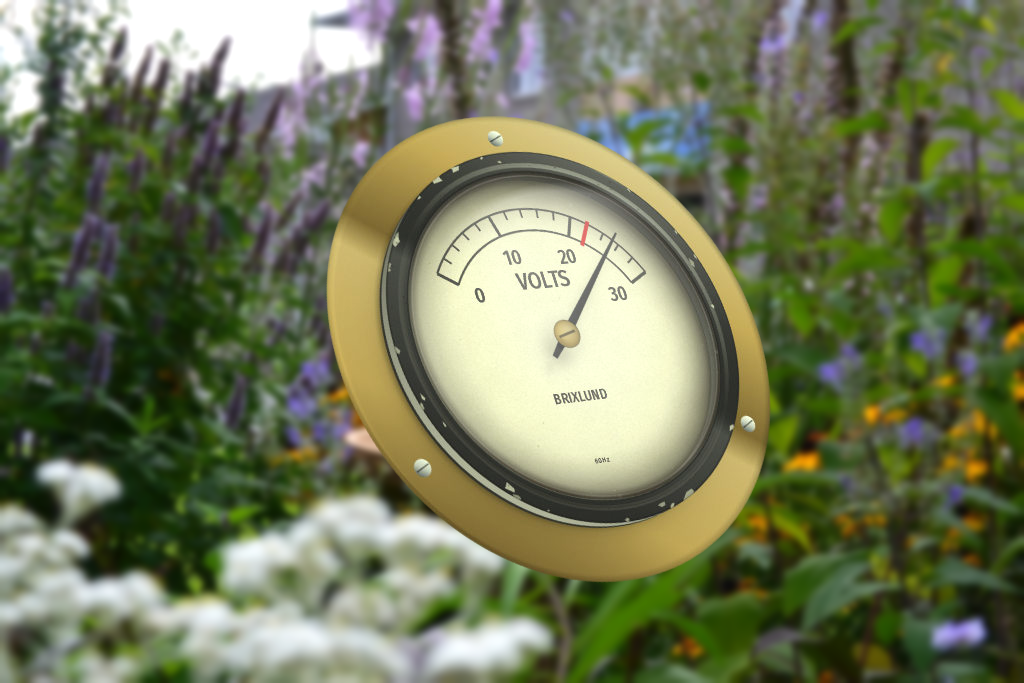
25,V
